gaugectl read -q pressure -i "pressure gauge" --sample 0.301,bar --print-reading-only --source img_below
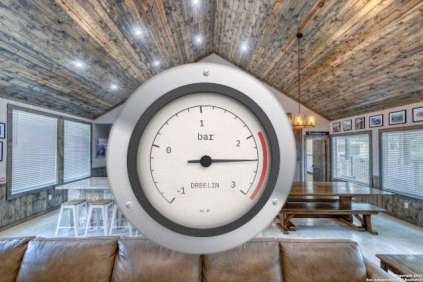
2.4,bar
